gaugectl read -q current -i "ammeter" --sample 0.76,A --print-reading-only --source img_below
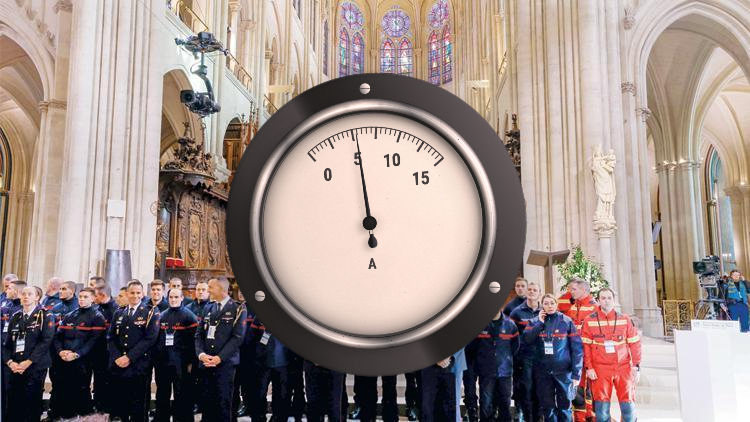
5.5,A
